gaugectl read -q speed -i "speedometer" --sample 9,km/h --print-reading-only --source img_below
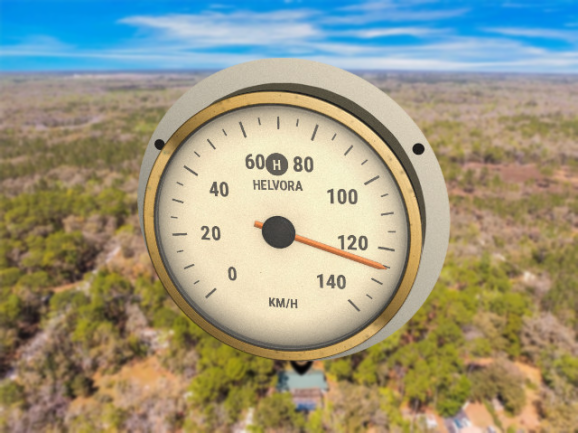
125,km/h
